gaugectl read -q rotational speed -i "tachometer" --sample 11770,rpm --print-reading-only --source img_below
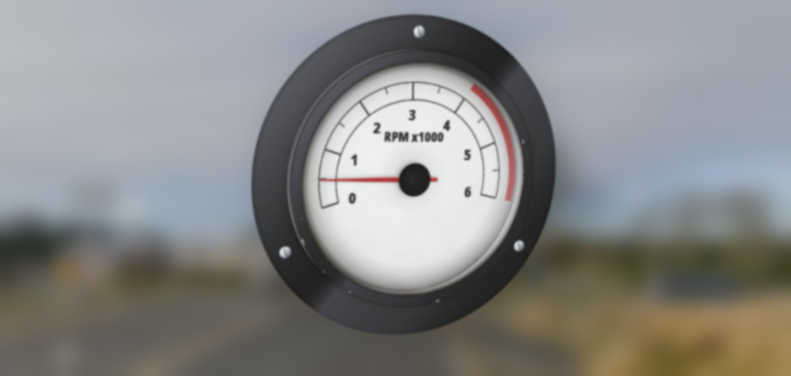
500,rpm
